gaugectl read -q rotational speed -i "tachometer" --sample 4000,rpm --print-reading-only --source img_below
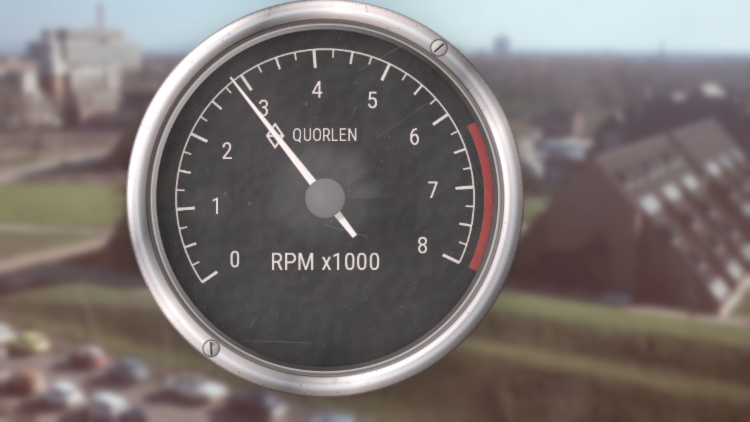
2875,rpm
